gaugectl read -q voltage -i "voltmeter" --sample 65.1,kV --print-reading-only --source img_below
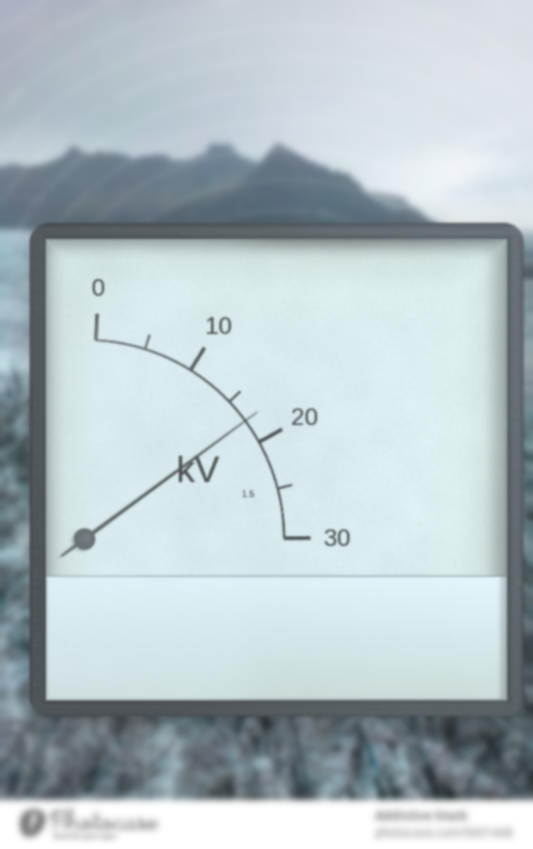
17.5,kV
